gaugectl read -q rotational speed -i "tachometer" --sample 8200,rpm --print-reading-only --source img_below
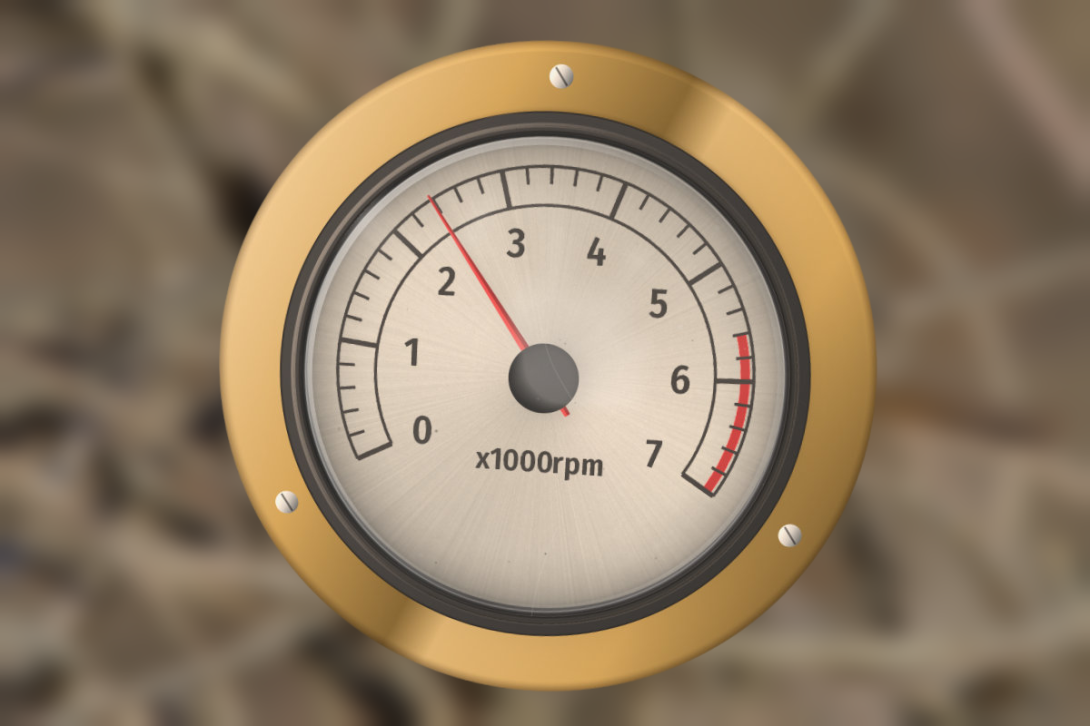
2400,rpm
